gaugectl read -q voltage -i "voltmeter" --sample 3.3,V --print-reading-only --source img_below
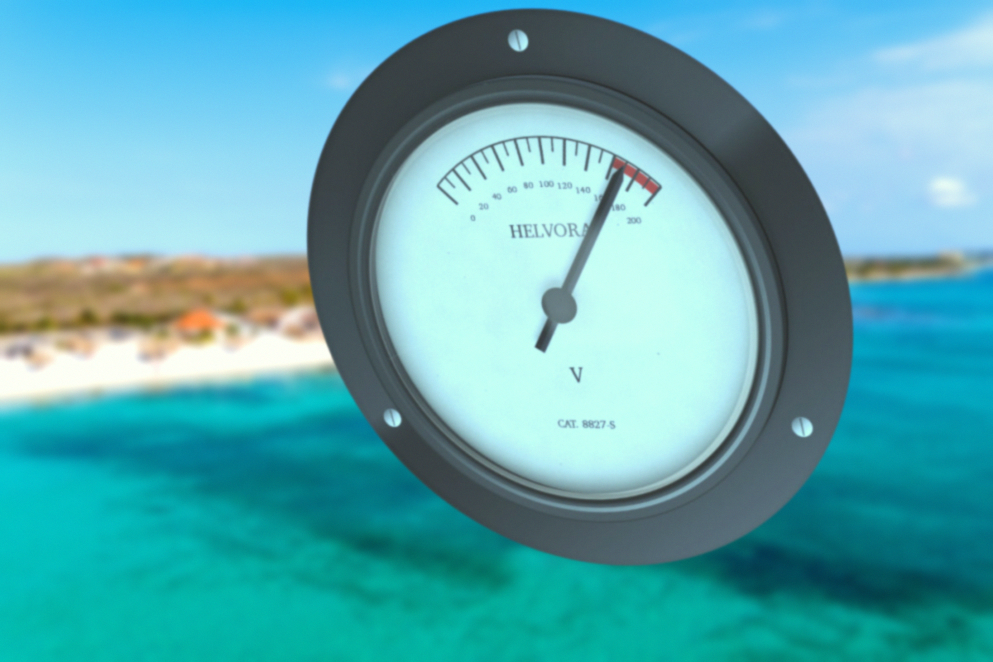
170,V
